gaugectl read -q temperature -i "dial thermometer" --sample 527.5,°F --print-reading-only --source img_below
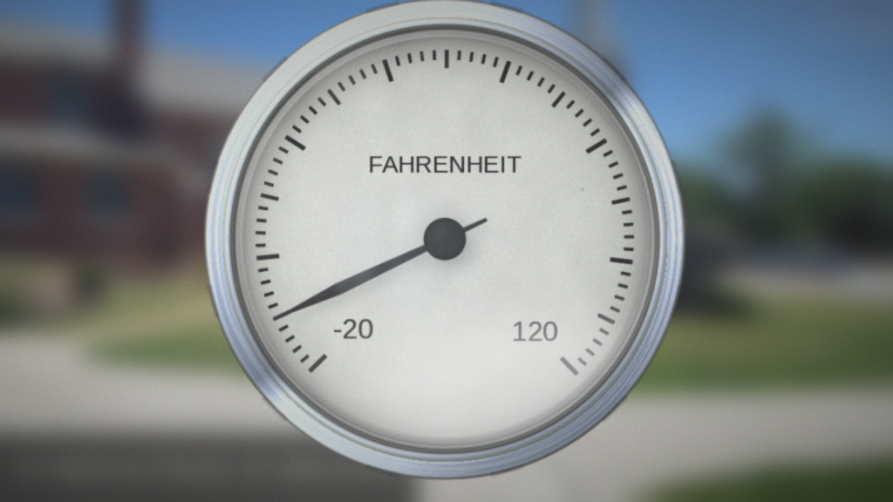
-10,°F
